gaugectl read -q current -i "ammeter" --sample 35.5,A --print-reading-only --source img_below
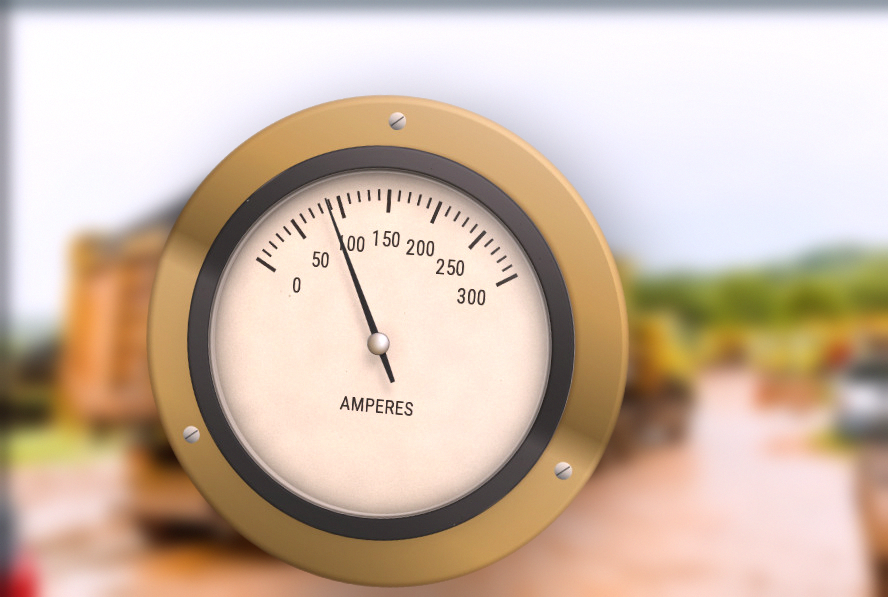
90,A
